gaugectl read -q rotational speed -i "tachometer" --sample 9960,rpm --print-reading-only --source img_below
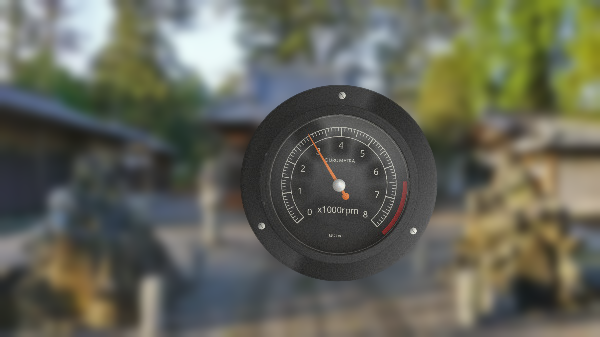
3000,rpm
